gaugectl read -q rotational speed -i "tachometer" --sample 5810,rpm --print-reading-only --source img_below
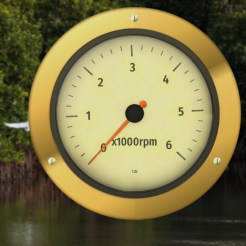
0,rpm
